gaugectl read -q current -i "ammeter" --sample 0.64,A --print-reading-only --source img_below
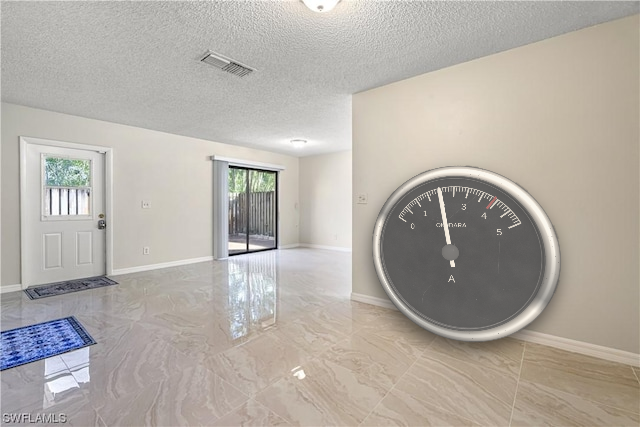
2,A
